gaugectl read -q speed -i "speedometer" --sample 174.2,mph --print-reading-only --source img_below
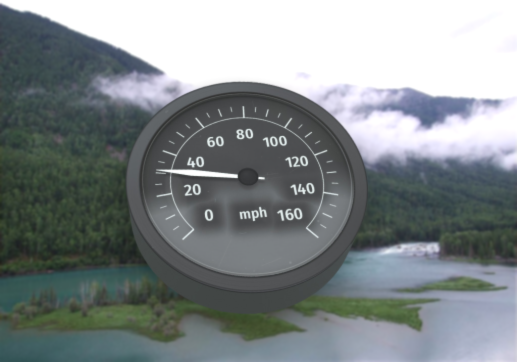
30,mph
